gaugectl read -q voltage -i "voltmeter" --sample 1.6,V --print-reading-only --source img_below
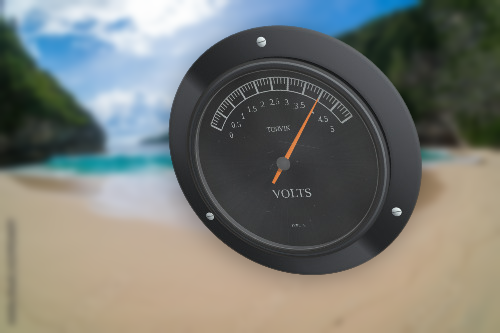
4,V
